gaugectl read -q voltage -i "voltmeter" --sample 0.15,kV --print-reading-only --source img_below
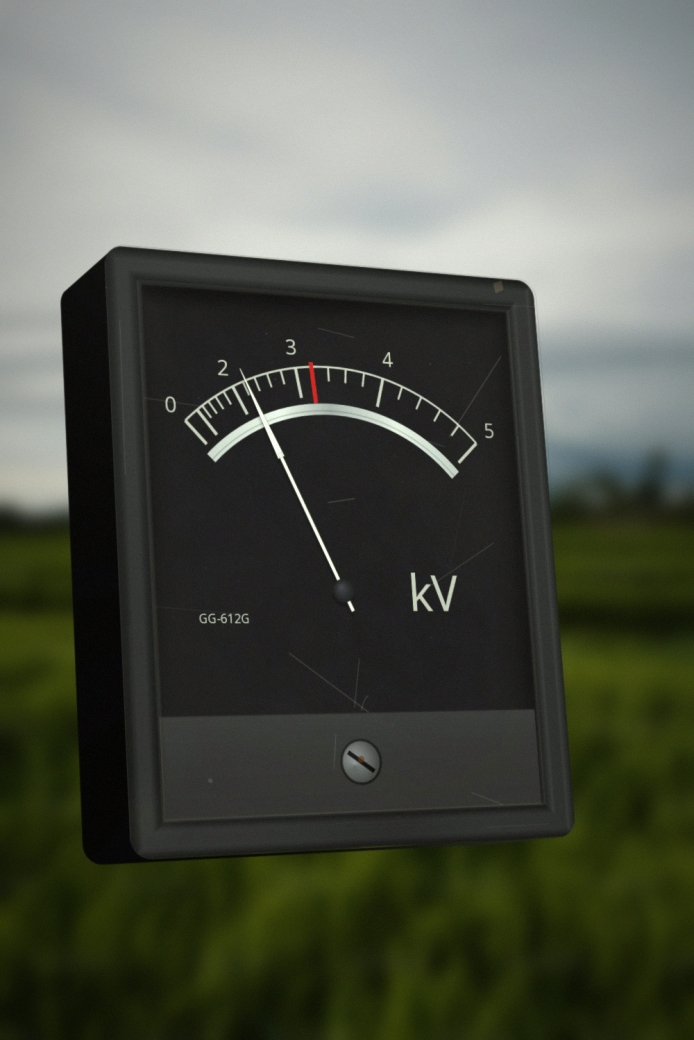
2.2,kV
